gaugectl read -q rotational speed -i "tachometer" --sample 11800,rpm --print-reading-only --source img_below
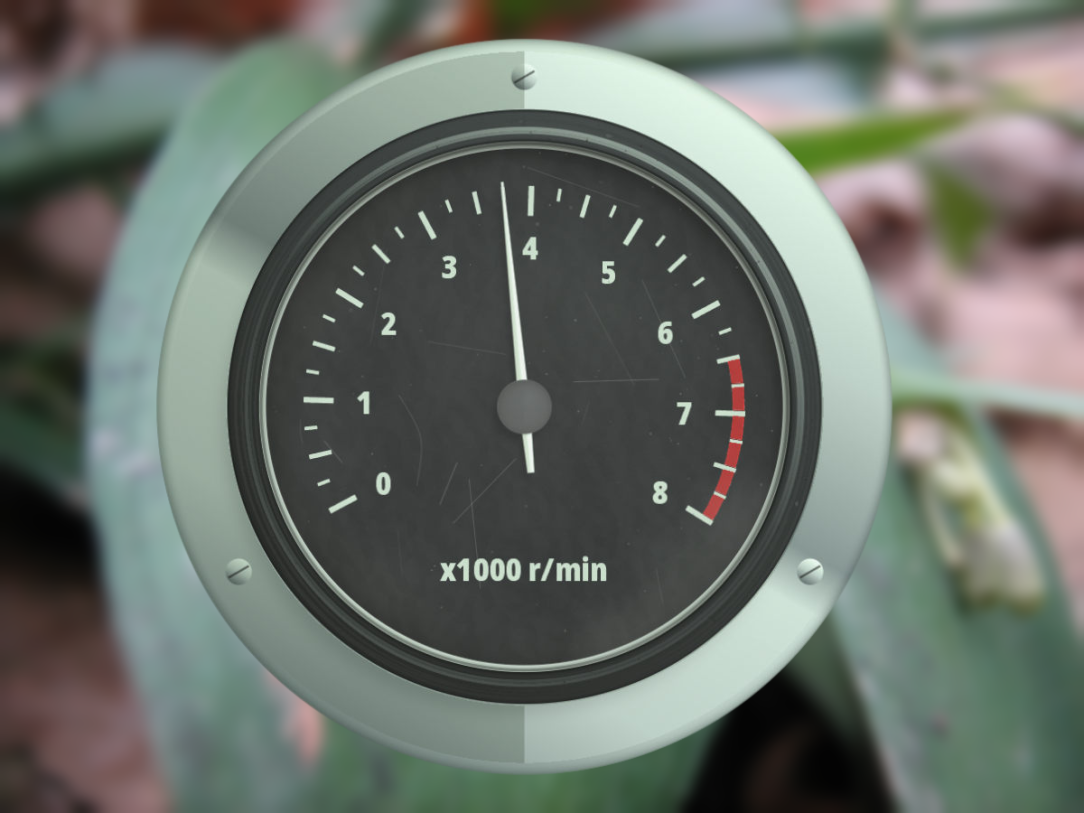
3750,rpm
